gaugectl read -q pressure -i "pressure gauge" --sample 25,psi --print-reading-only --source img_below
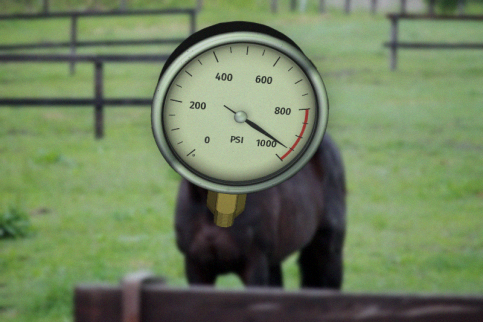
950,psi
